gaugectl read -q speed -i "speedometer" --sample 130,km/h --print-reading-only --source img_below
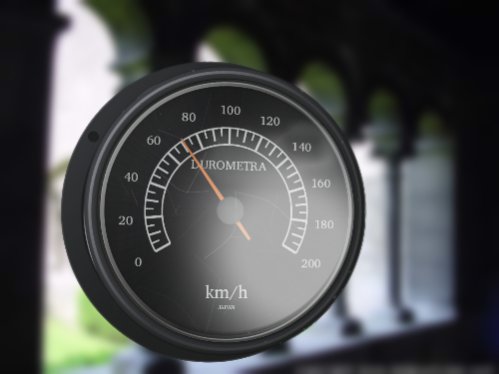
70,km/h
